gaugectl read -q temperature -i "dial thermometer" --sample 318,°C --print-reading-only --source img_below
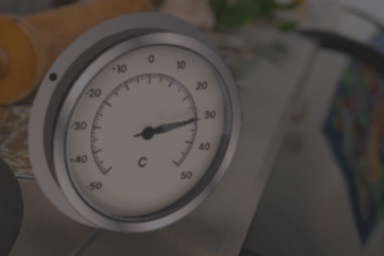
30,°C
